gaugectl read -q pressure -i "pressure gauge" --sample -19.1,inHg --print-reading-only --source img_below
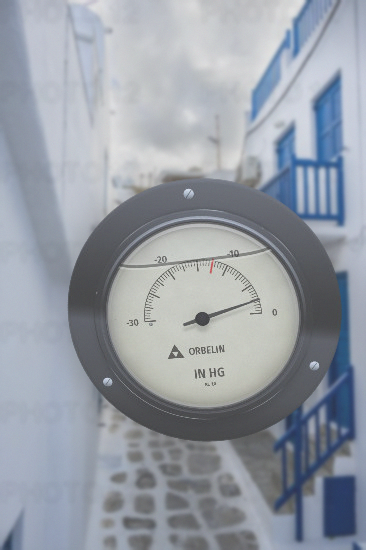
-2.5,inHg
